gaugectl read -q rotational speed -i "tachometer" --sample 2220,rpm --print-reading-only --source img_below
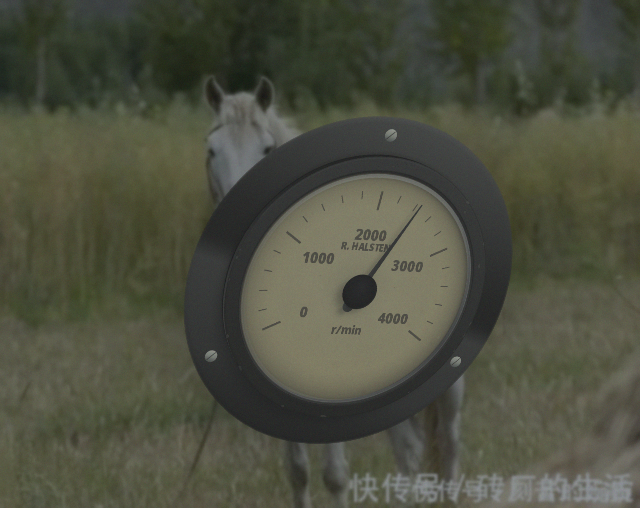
2400,rpm
